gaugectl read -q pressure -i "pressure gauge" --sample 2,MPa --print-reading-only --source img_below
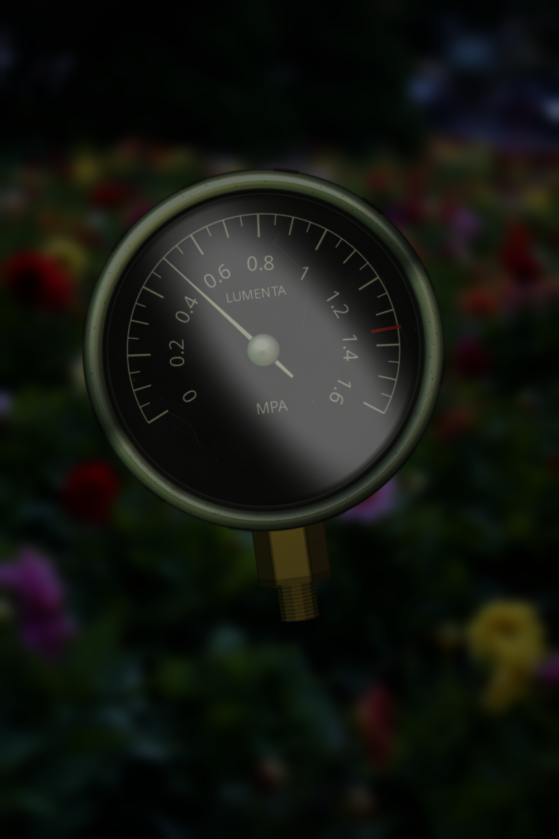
0.5,MPa
